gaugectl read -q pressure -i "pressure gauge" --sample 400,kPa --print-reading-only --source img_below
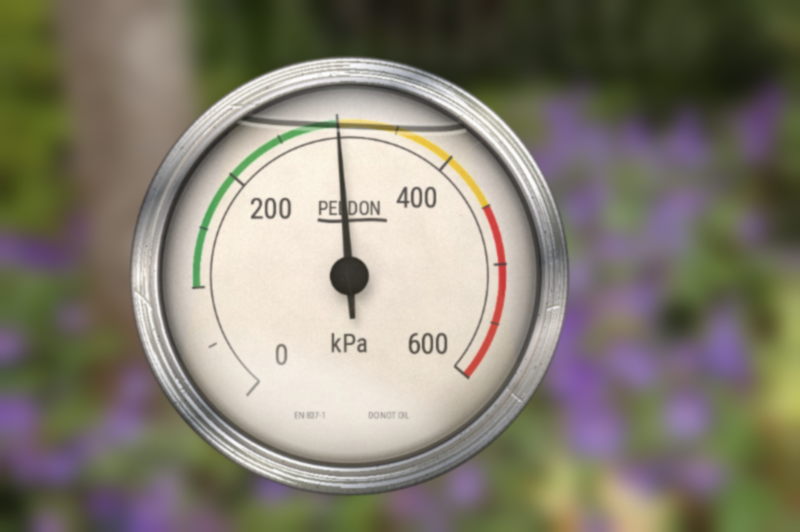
300,kPa
